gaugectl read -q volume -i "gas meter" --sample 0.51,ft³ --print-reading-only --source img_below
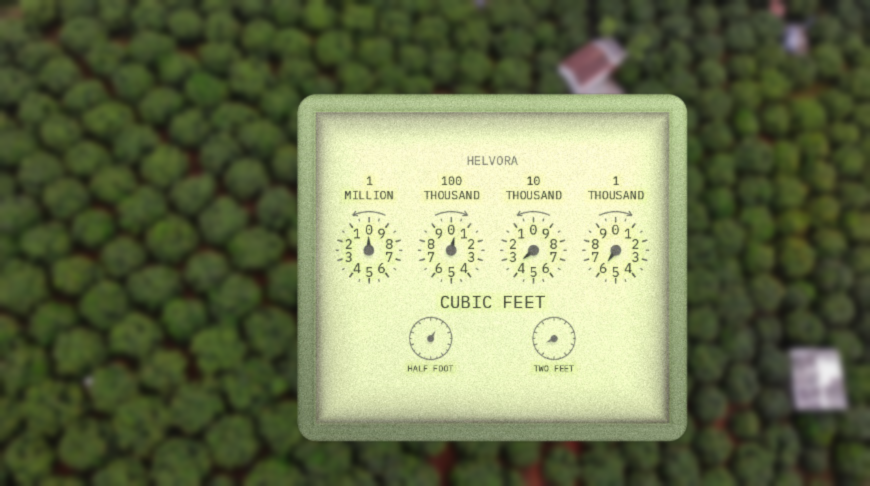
3600,ft³
